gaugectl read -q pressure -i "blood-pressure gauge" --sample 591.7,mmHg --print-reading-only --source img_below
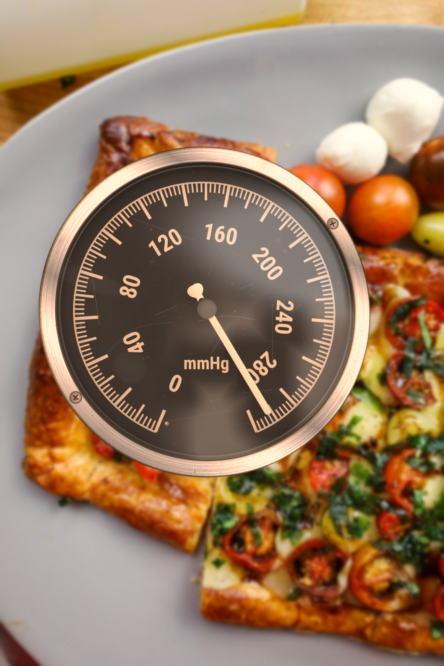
292,mmHg
